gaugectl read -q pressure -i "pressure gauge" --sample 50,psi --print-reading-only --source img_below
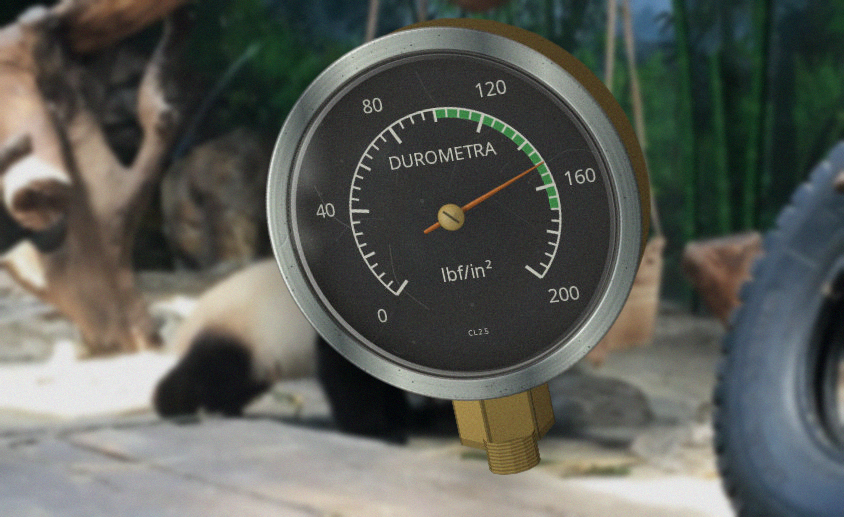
150,psi
